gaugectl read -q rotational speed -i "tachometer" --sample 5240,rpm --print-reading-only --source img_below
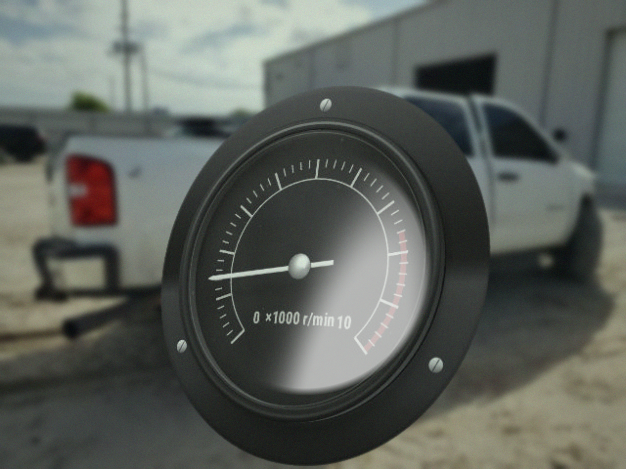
1400,rpm
